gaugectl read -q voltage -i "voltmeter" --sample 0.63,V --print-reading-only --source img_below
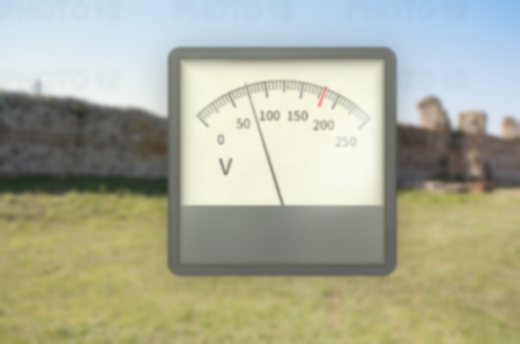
75,V
